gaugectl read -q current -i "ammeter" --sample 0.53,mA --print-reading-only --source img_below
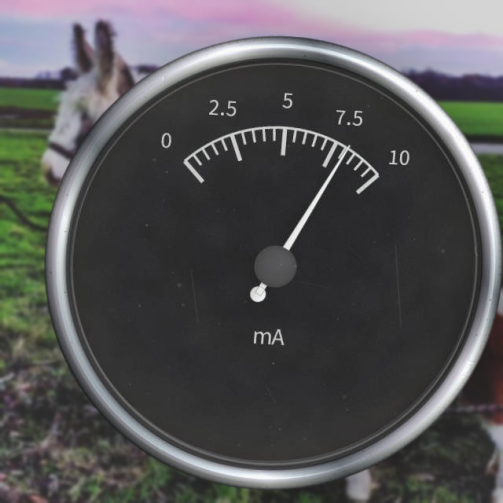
8,mA
